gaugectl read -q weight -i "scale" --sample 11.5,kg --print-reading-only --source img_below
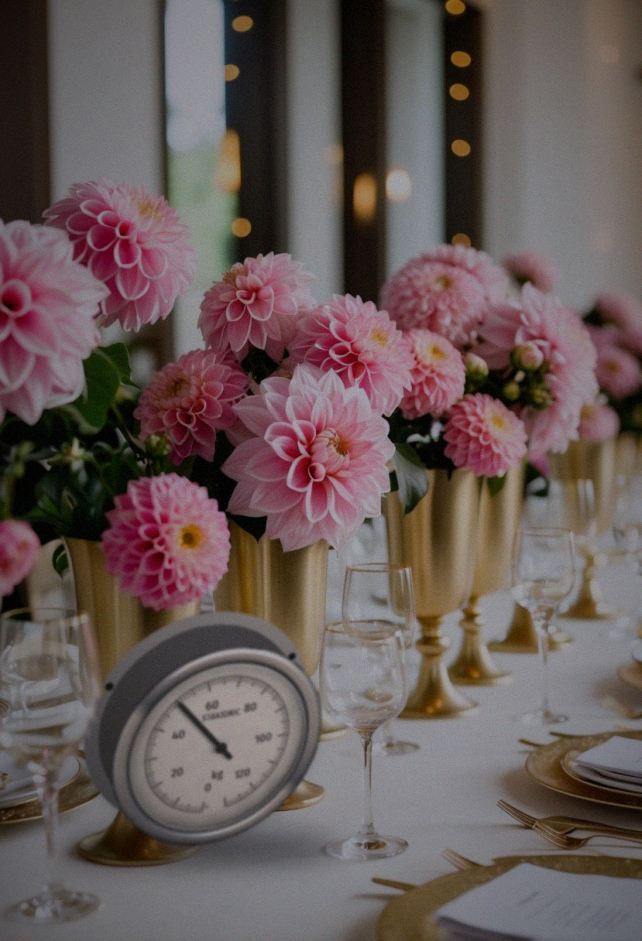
50,kg
